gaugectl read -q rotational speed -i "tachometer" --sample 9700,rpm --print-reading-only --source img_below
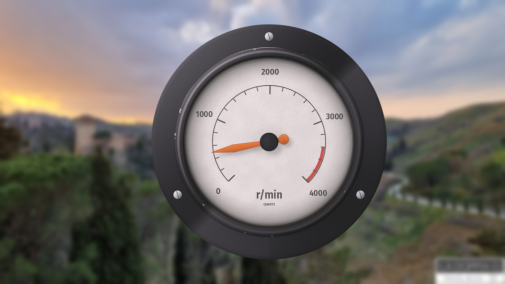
500,rpm
